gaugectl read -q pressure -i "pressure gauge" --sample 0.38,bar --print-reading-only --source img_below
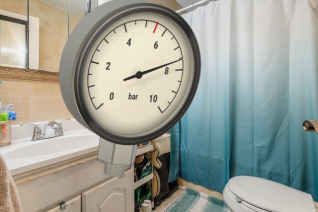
7.5,bar
